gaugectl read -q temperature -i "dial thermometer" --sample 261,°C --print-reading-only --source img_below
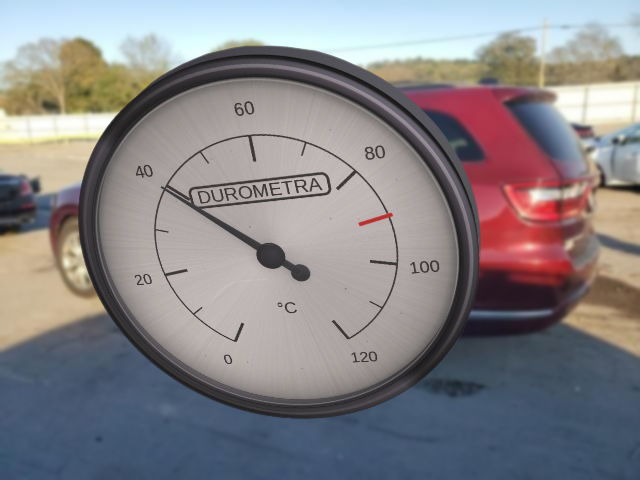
40,°C
